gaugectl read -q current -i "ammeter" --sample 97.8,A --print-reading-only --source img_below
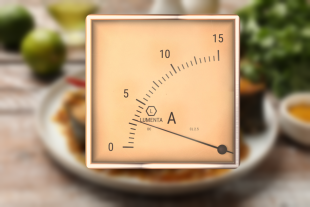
3,A
